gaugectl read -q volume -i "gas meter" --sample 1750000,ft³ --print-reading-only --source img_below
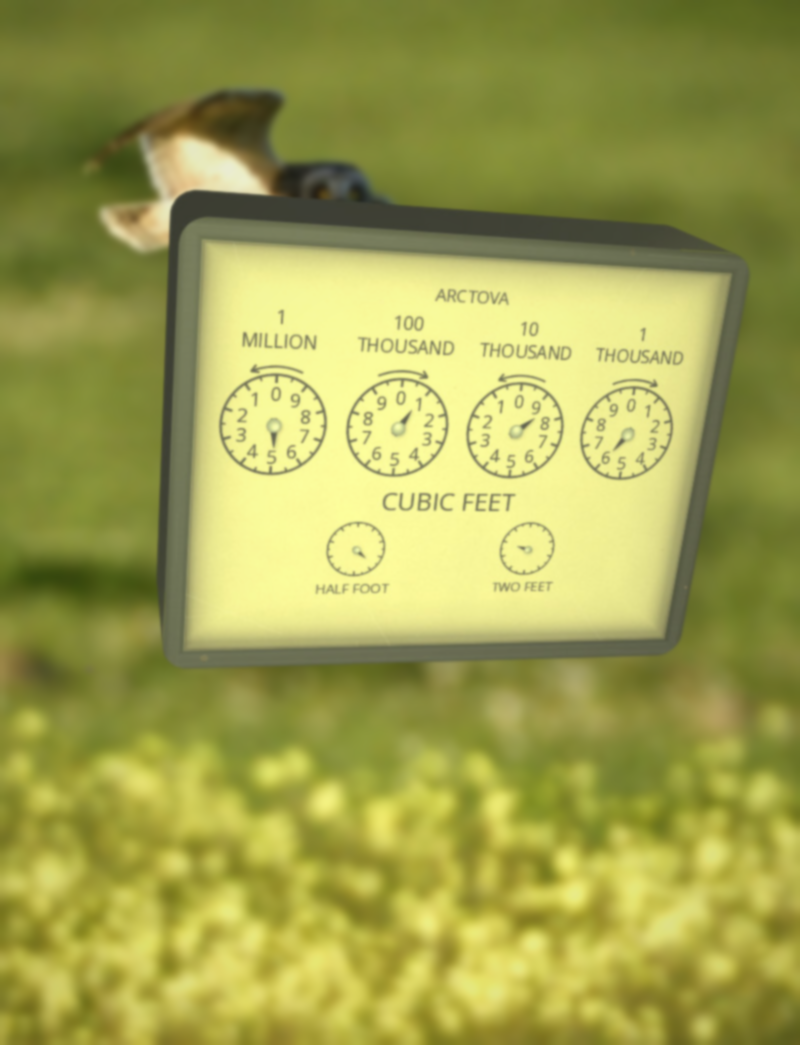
508600,ft³
